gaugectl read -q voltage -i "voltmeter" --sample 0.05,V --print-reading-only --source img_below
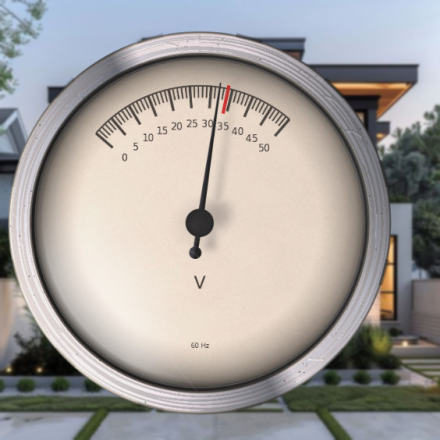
32,V
